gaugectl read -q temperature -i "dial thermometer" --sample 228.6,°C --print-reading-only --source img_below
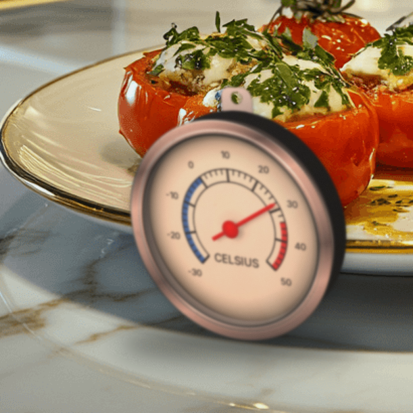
28,°C
